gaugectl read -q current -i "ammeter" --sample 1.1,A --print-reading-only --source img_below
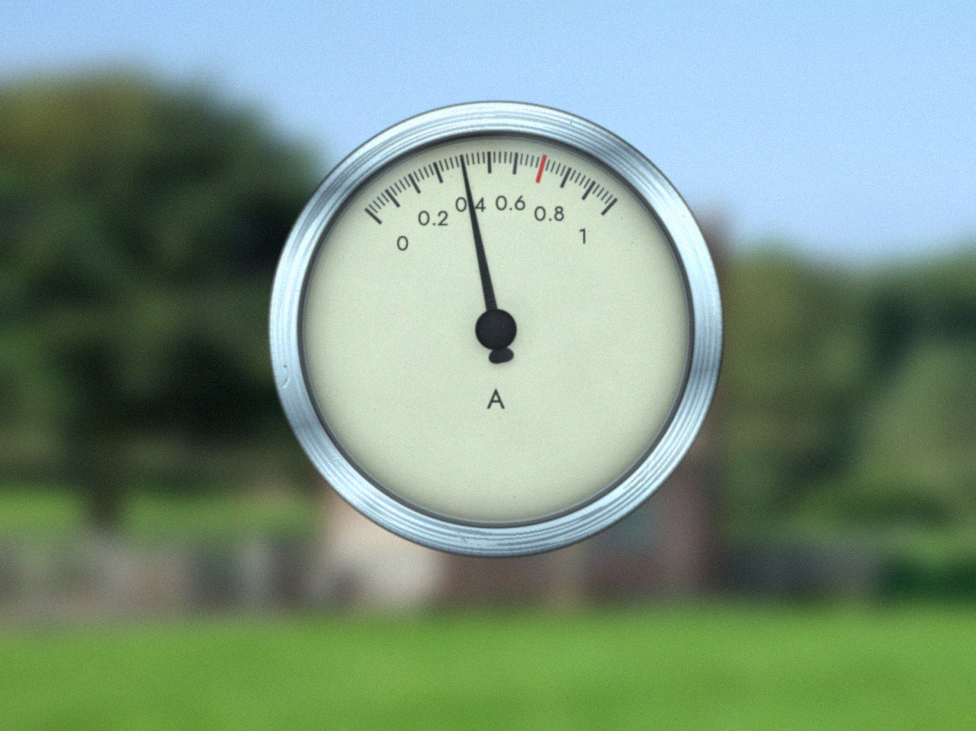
0.4,A
